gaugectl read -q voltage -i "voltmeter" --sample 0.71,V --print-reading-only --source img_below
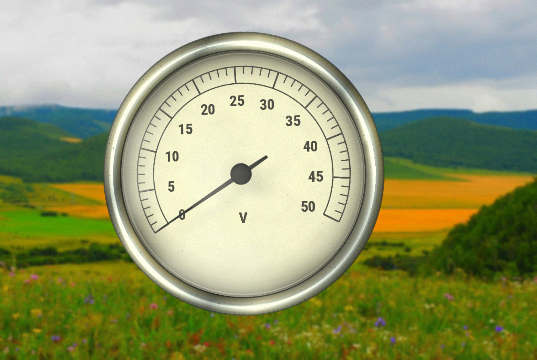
0,V
